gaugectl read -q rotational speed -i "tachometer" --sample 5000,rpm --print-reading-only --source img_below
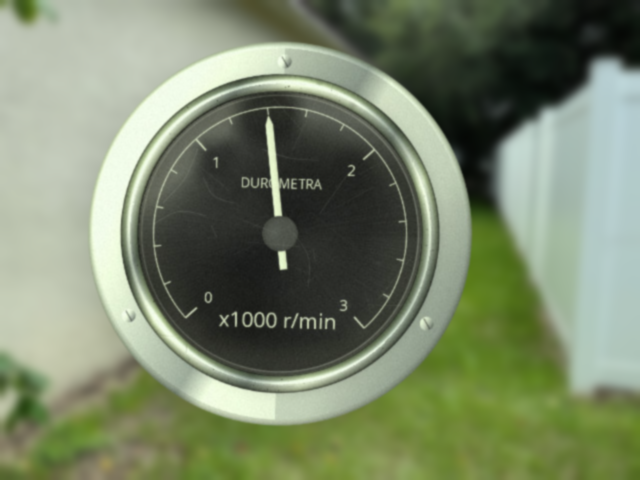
1400,rpm
